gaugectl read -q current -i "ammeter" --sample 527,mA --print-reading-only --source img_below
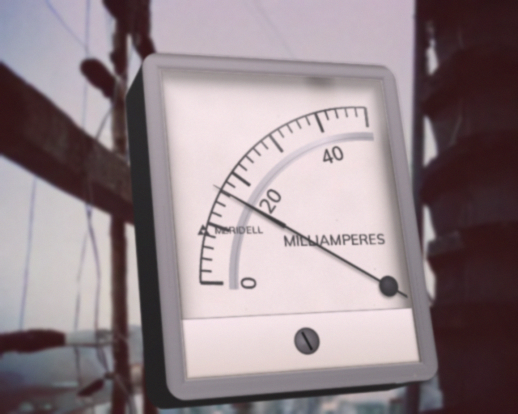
16,mA
